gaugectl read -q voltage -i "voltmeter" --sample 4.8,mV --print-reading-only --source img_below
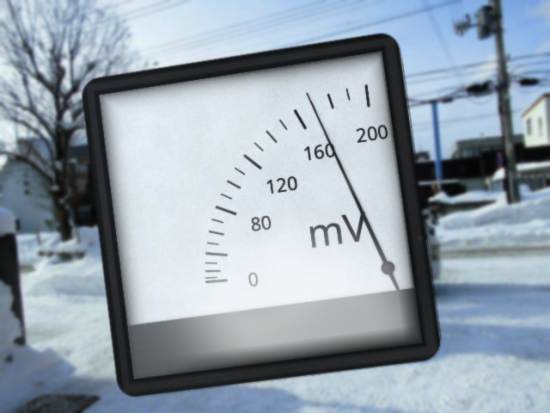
170,mV
